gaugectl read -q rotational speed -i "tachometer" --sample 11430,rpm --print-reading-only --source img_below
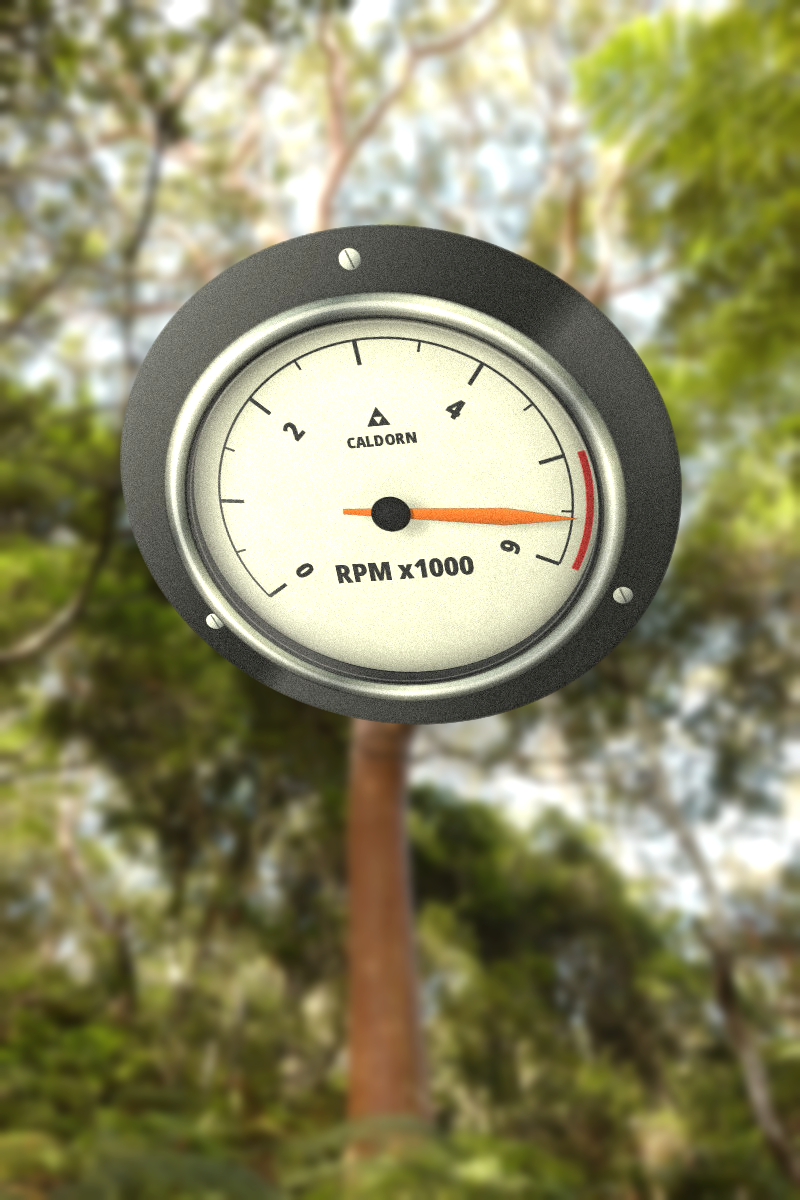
5500,rpm
